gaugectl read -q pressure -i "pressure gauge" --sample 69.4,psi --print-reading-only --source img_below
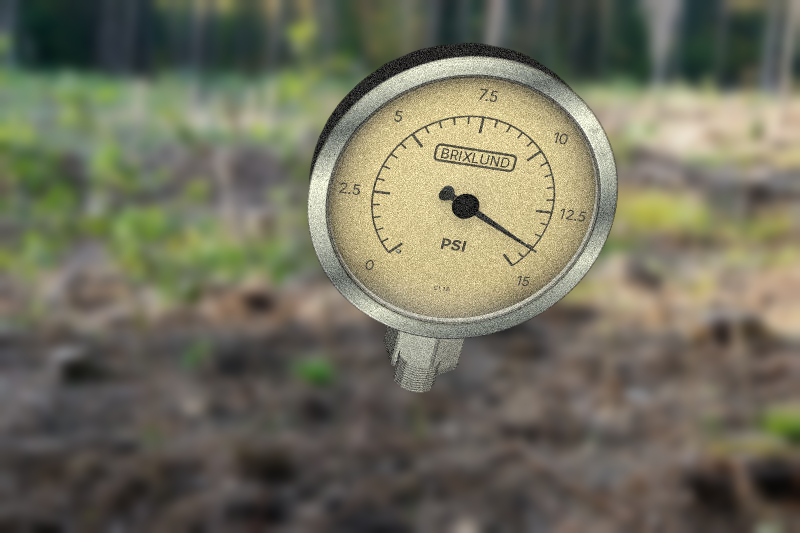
14,psi
